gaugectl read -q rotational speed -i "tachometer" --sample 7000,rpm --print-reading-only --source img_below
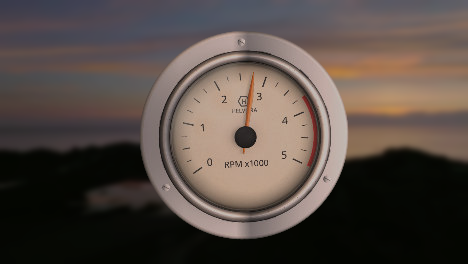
2750,rpm
